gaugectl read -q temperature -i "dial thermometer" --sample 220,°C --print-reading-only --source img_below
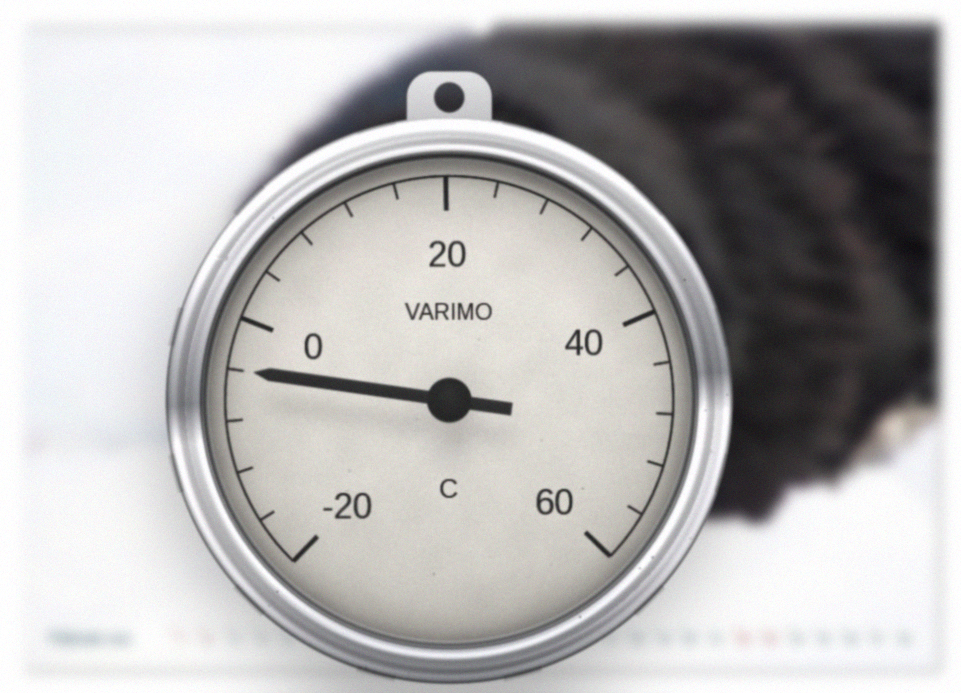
-4,°C
